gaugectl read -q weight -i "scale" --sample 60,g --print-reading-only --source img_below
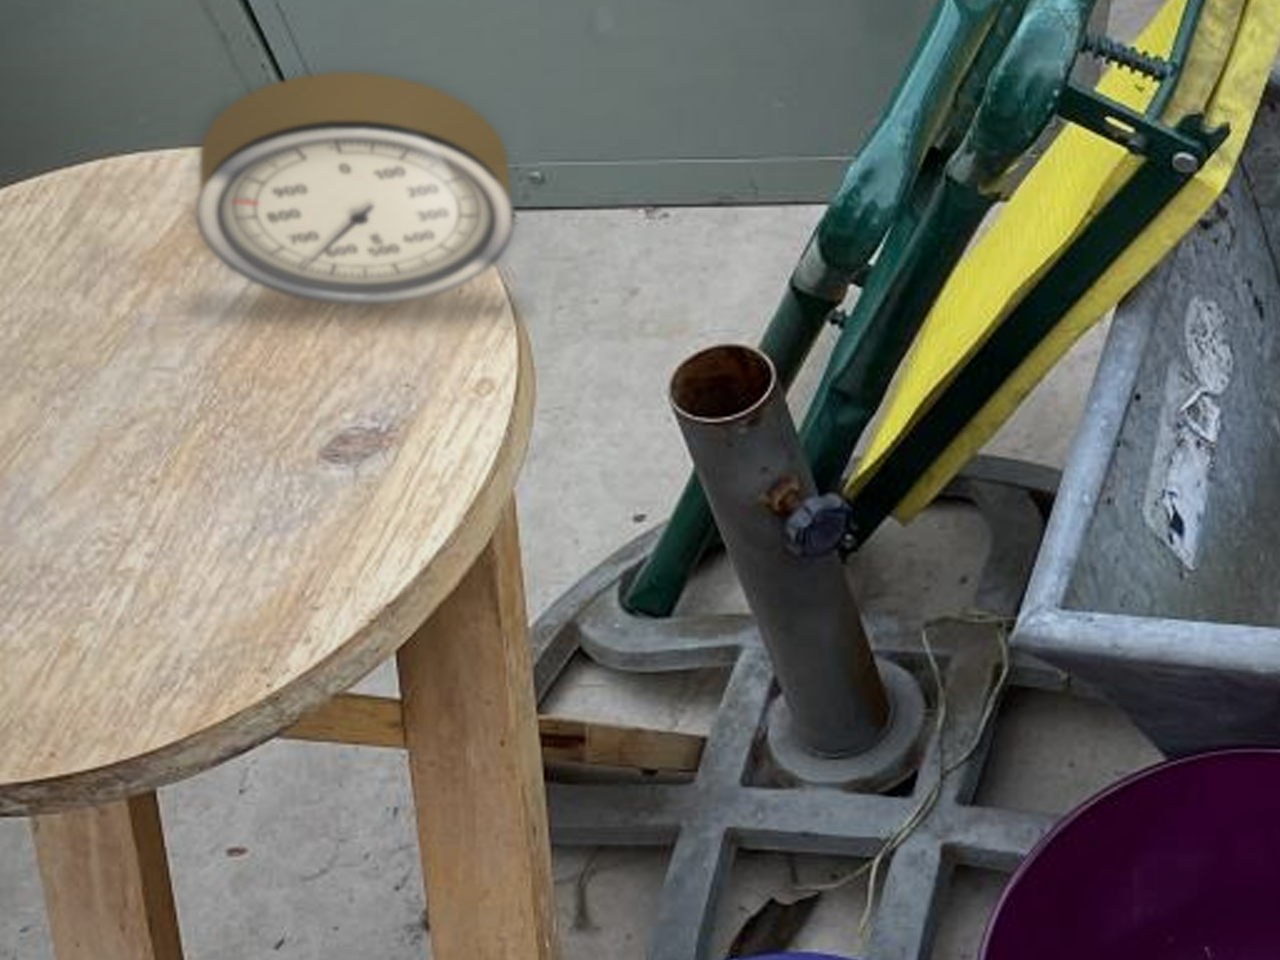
650,g
